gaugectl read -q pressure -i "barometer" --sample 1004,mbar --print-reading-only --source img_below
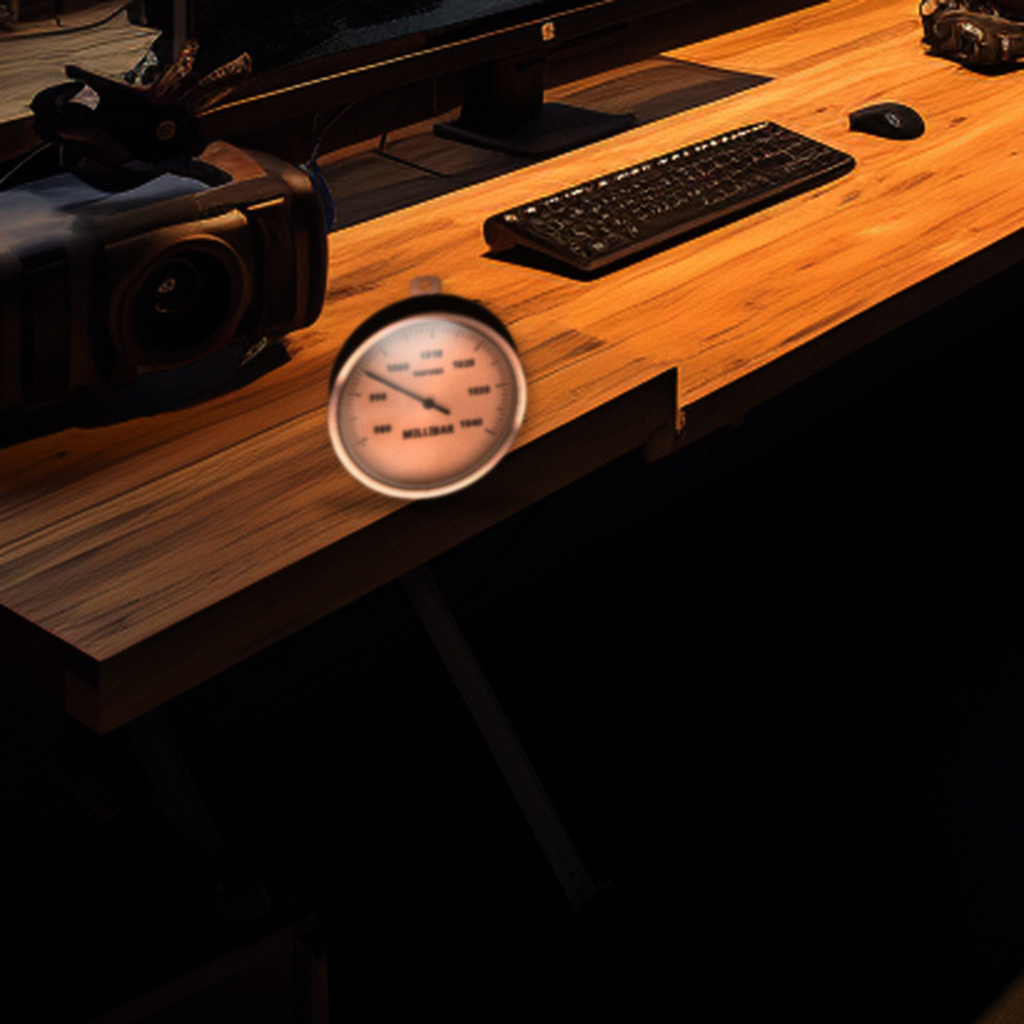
995,mbar
